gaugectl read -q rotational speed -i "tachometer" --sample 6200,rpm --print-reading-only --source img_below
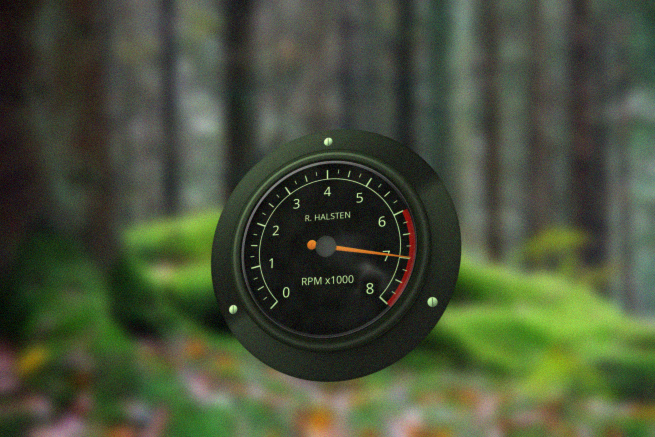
7000,rpm
